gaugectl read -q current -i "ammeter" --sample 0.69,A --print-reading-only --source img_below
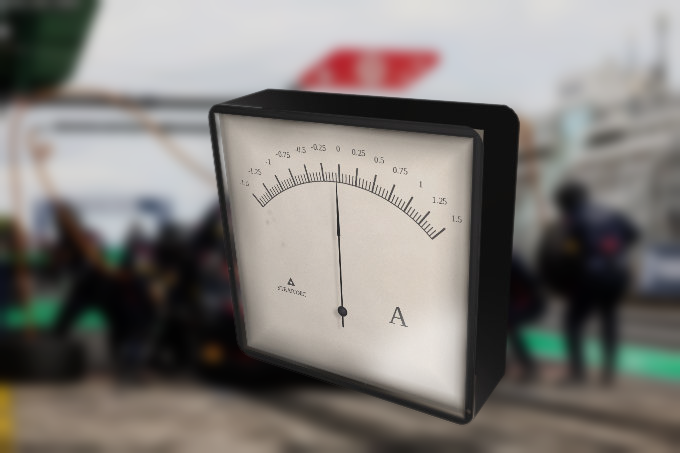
0,A
